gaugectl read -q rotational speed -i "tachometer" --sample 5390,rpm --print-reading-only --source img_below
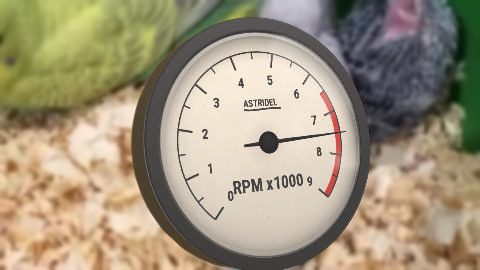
7500,rpm
